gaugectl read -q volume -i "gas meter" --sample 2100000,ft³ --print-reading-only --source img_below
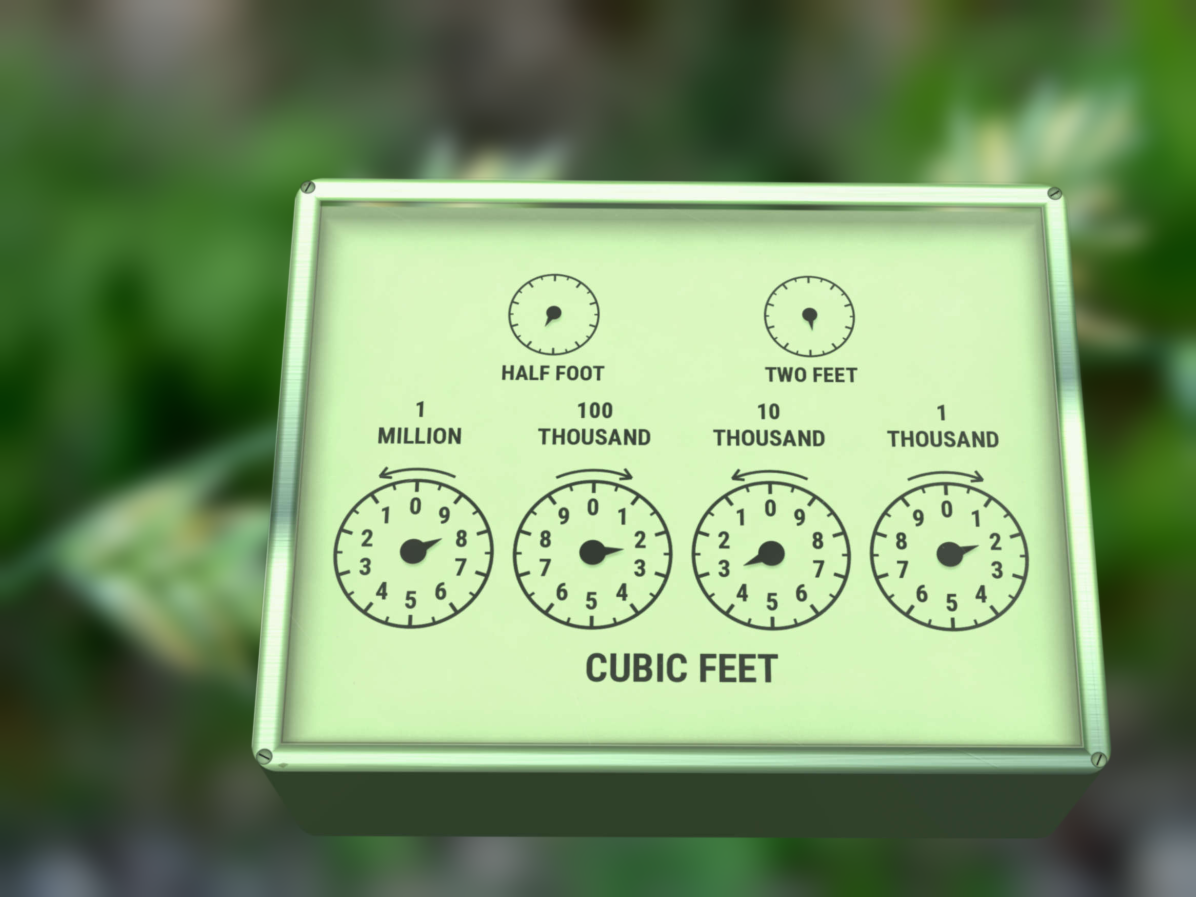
823200,ft³
